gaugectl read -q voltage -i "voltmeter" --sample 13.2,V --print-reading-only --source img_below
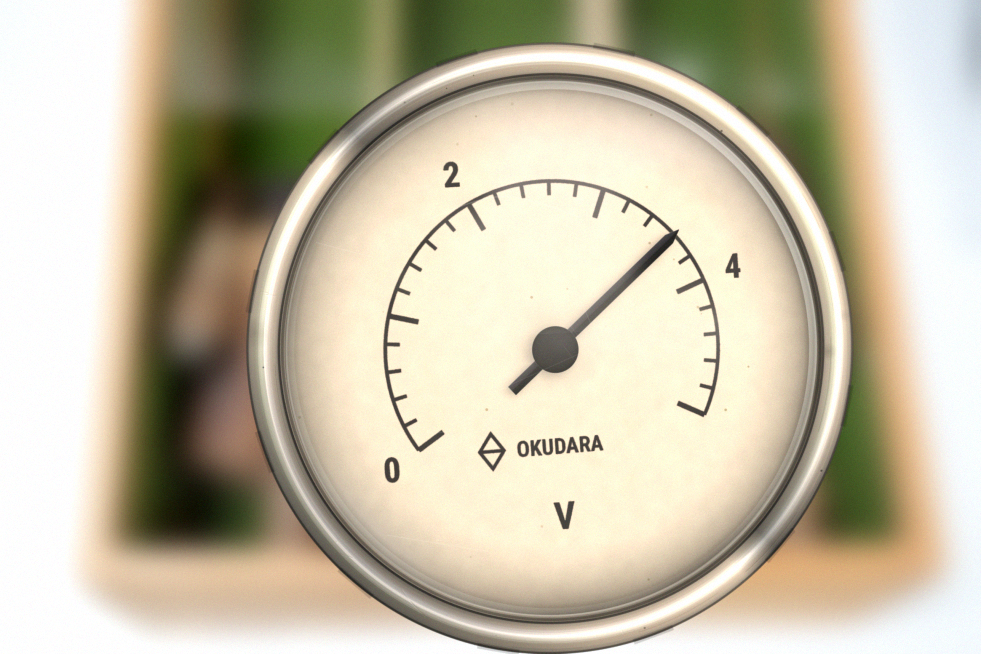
3.6,V
